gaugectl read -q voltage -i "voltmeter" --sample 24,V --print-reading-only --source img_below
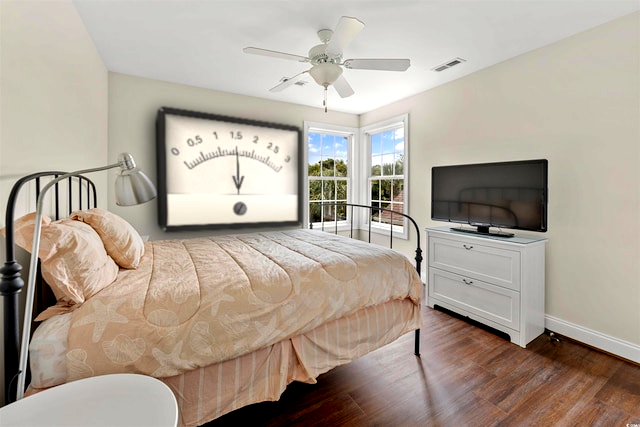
1.5,V
